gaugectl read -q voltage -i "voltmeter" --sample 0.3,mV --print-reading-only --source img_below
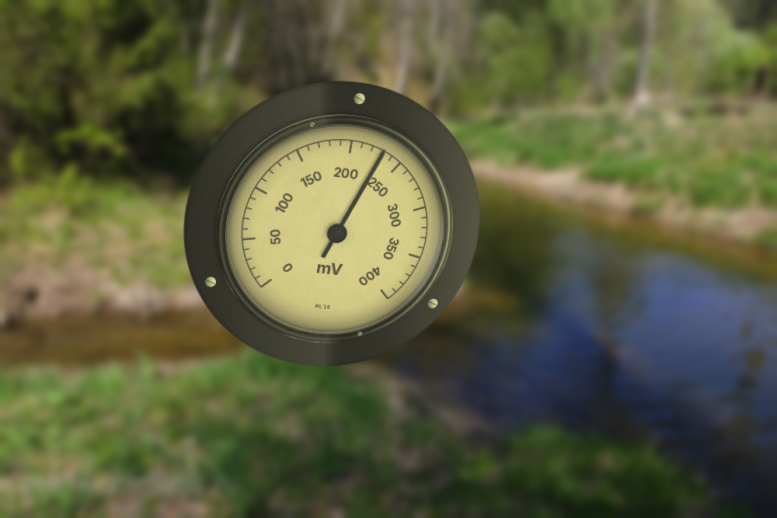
230,mV
